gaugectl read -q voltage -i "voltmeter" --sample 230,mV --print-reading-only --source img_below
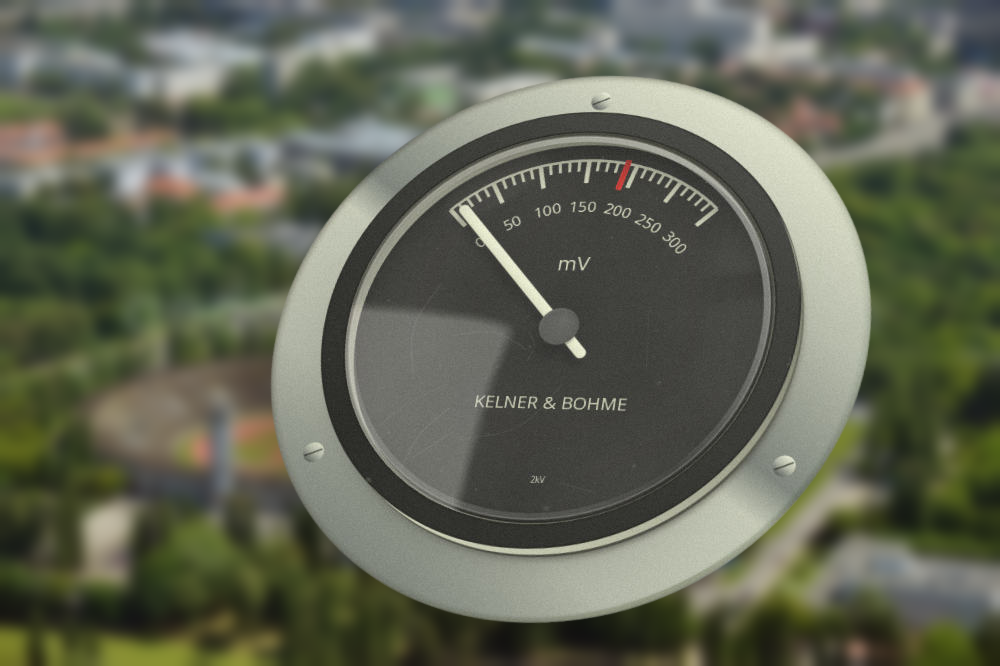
10,mV
